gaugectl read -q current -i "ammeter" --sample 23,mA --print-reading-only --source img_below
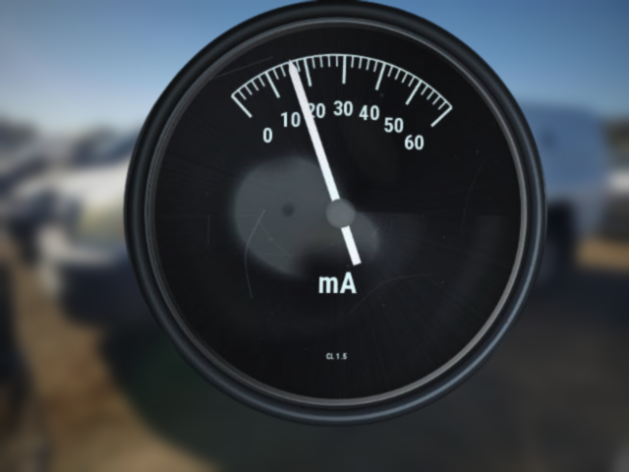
16,mA
